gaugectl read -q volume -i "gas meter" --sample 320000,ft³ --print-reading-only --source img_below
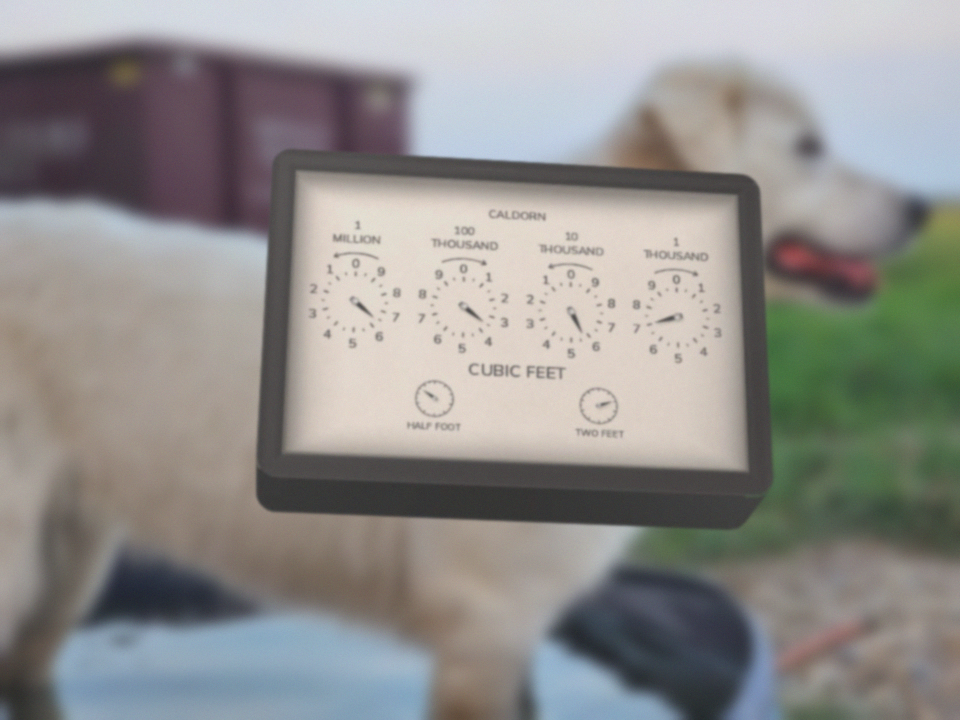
635700,ft³
